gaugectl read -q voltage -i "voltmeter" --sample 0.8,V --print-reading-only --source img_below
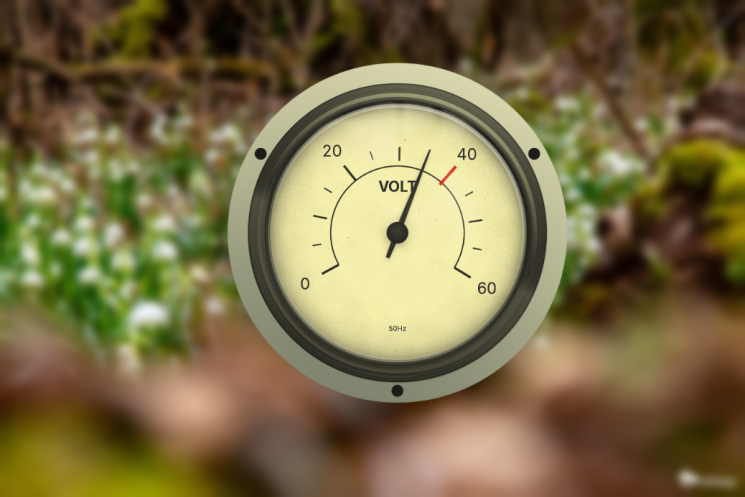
35,V
